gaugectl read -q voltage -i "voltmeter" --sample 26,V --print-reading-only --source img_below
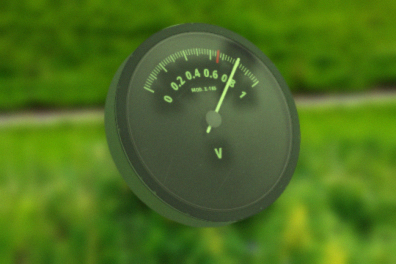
0.8,V
